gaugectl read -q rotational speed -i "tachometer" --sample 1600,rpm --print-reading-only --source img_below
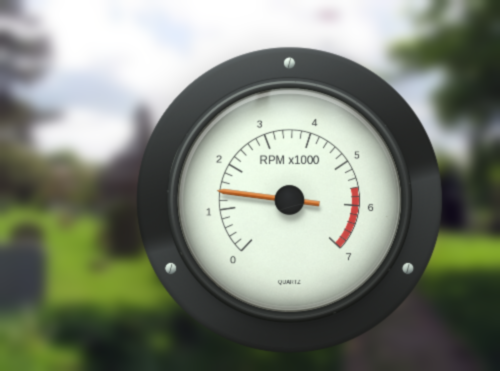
1400,rpm
